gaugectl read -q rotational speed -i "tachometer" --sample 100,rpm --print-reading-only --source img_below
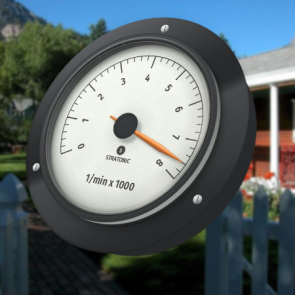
7600,rpm
